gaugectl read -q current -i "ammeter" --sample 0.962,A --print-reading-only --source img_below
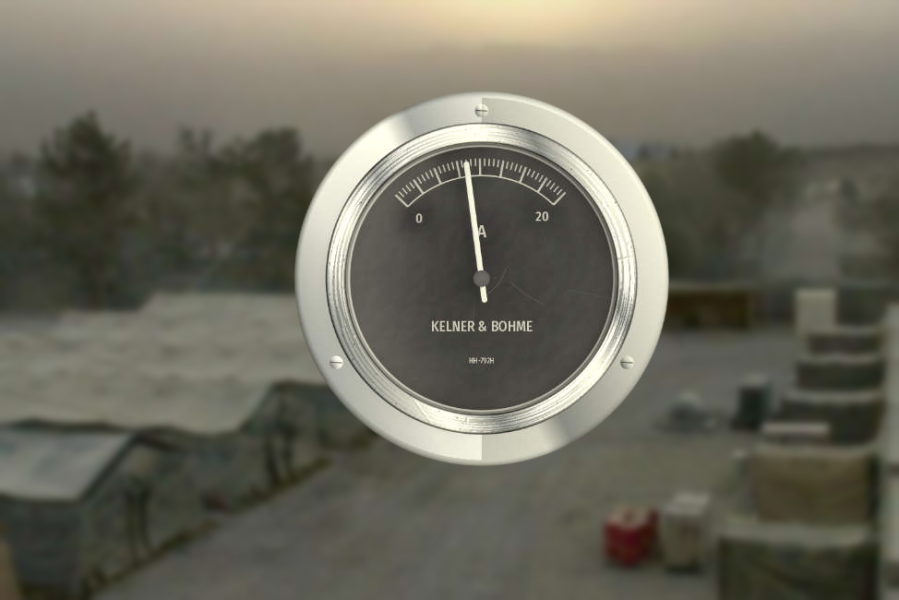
8.5,A
